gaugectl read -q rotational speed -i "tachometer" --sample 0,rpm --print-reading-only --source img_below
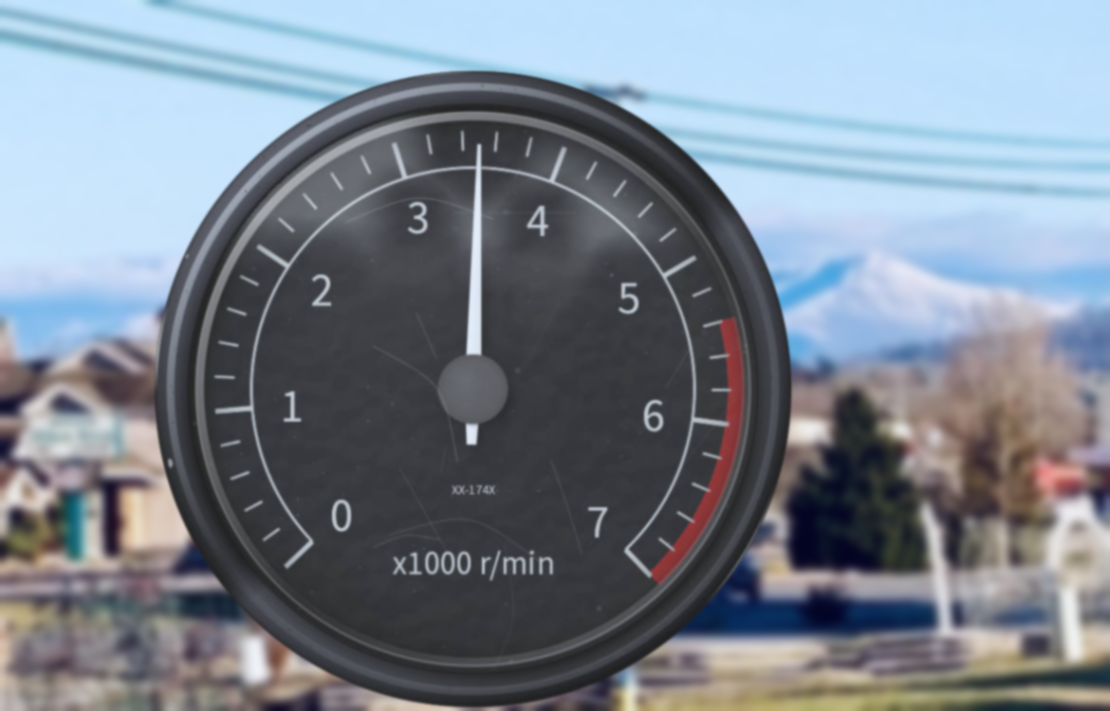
3500,rpm
